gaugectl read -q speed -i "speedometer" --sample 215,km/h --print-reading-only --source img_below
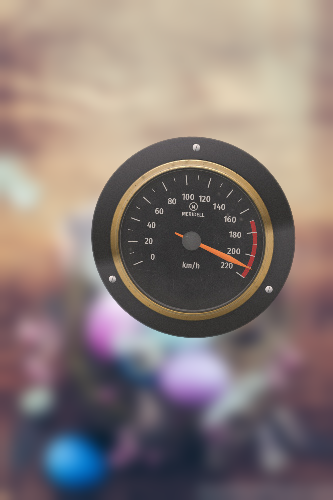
210,km/h
